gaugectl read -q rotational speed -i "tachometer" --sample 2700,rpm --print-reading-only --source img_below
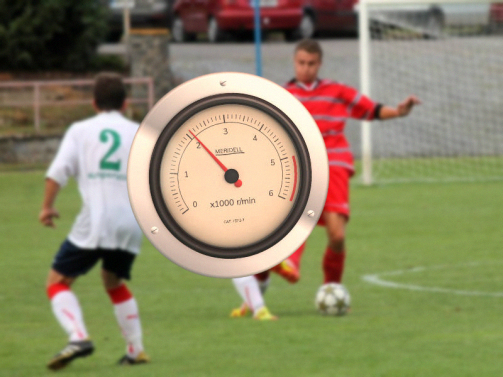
2100,rpm
